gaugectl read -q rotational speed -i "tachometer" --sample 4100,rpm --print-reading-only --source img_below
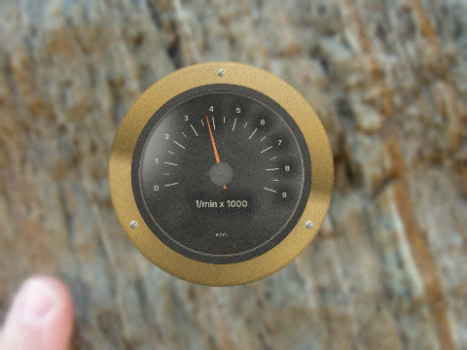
3750,rpm
